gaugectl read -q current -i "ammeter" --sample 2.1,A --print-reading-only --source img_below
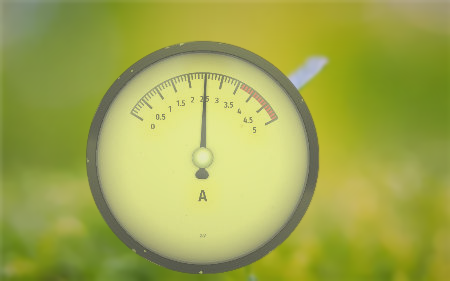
2.5,A
